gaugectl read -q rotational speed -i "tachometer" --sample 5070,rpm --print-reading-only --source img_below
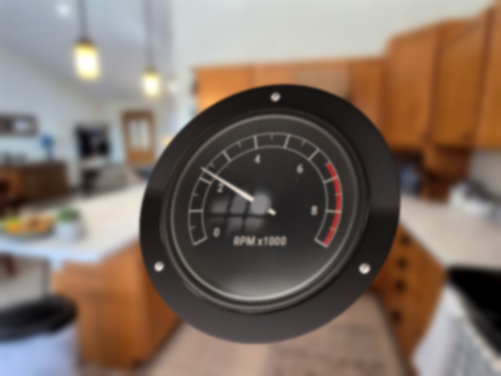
2250,rpm
